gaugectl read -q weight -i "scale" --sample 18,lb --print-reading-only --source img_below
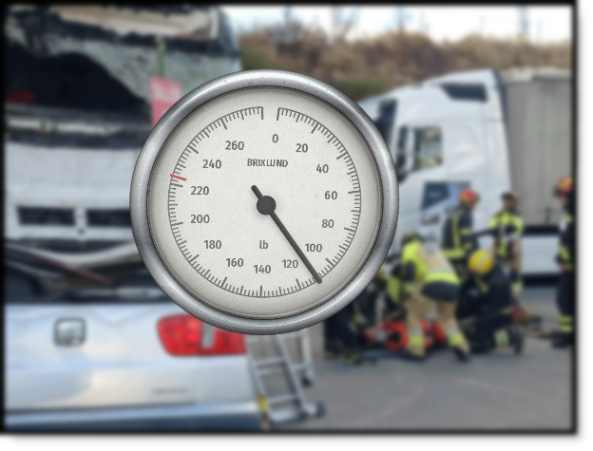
110,lb
